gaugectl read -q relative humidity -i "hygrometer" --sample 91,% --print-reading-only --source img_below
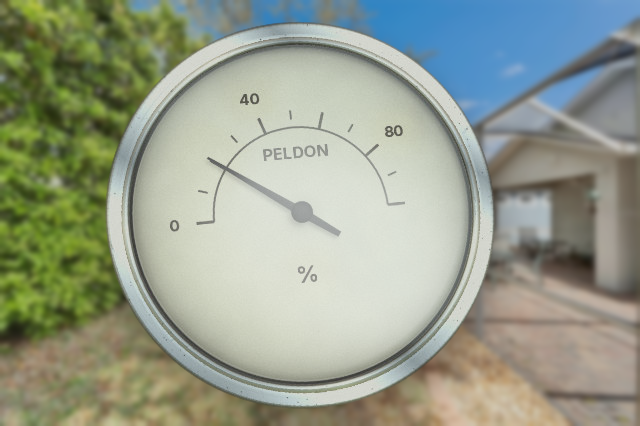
20,%
